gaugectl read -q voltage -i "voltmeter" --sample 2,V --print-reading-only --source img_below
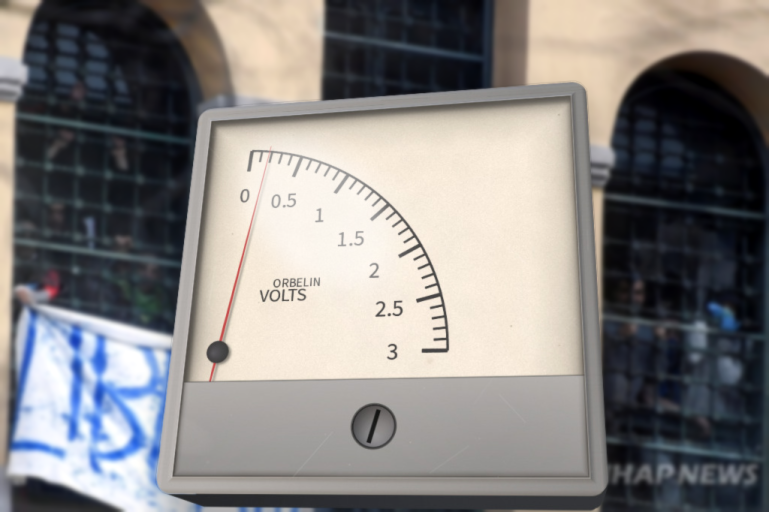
0.2,V
